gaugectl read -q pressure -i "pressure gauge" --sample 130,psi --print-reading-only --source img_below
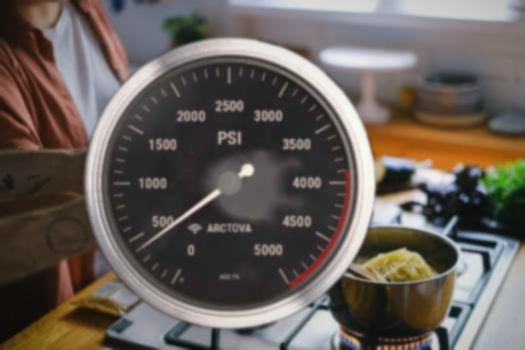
400,psi
